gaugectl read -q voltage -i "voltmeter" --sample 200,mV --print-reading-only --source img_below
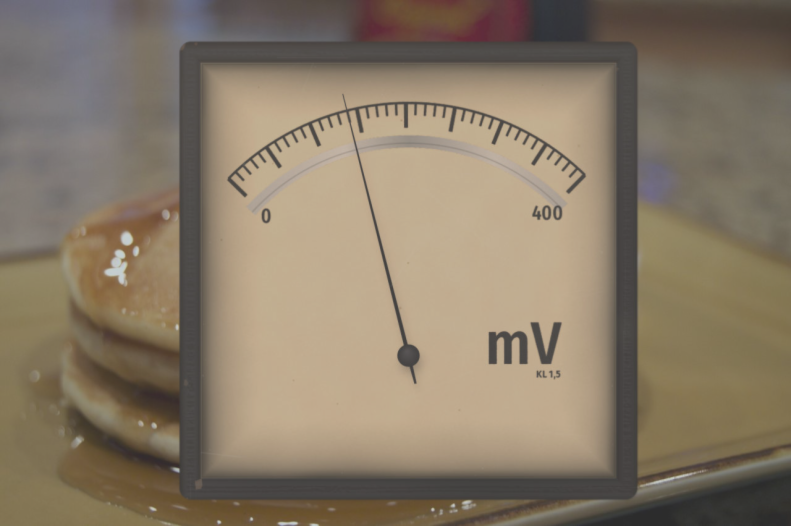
140,mV
